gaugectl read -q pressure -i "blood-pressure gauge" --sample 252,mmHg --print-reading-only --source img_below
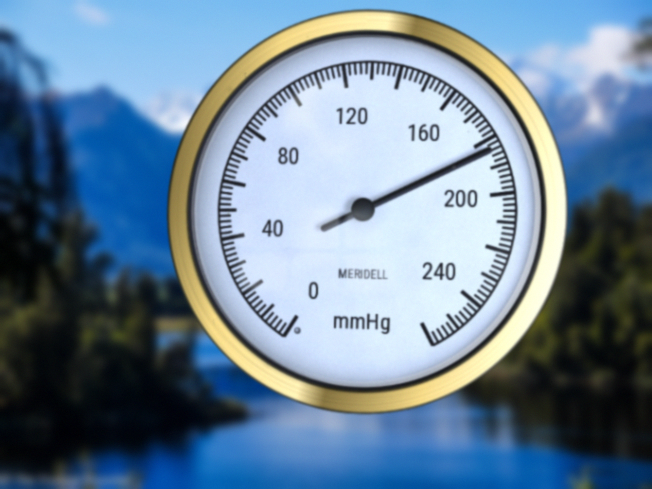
184,mmHg
